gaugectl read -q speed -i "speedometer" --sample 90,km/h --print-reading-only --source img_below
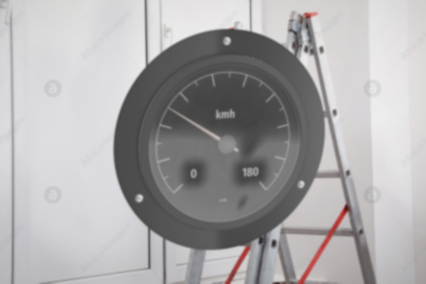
50,km/h
